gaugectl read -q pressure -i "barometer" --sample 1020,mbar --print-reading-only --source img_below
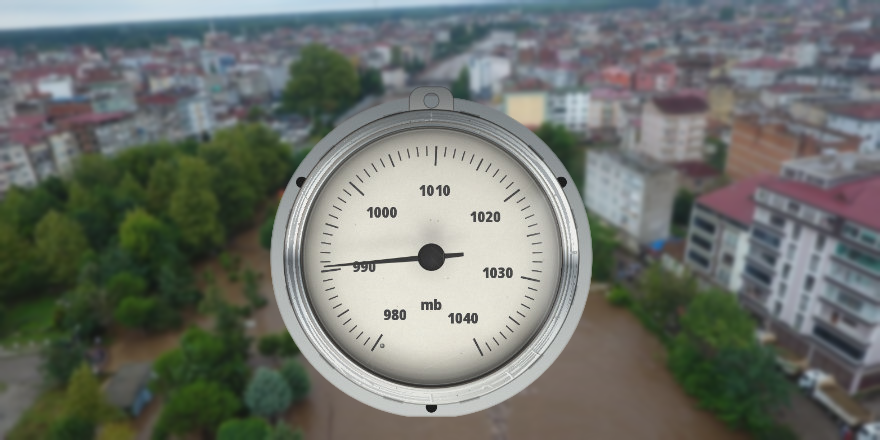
990.5,mbar
